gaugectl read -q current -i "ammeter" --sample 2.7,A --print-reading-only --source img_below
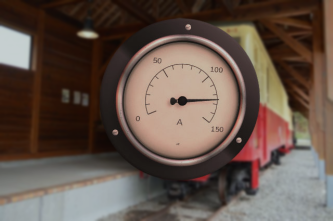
125,A
